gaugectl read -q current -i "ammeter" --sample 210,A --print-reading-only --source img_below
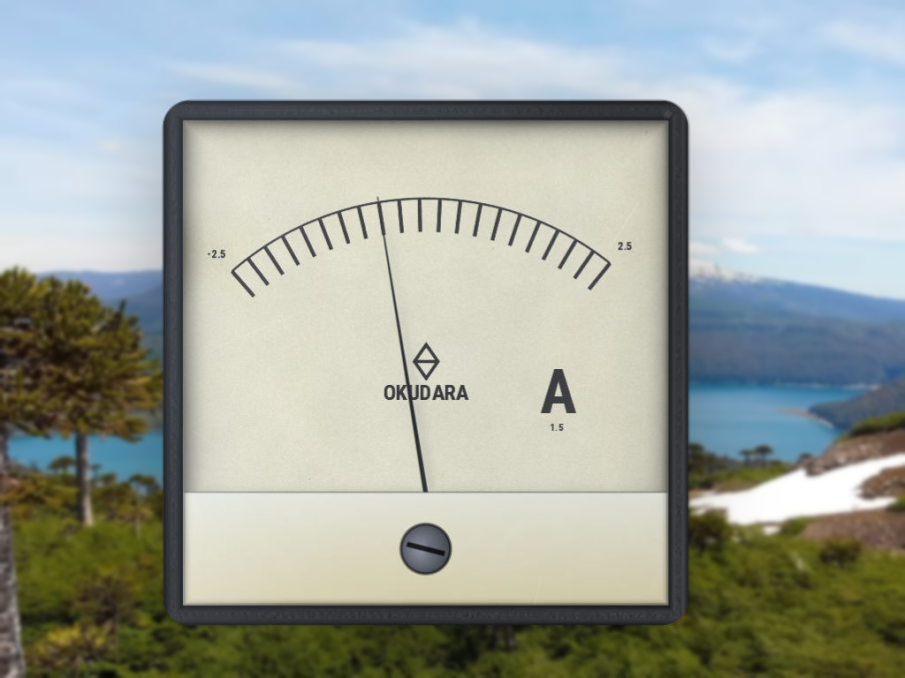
-0.5,A
